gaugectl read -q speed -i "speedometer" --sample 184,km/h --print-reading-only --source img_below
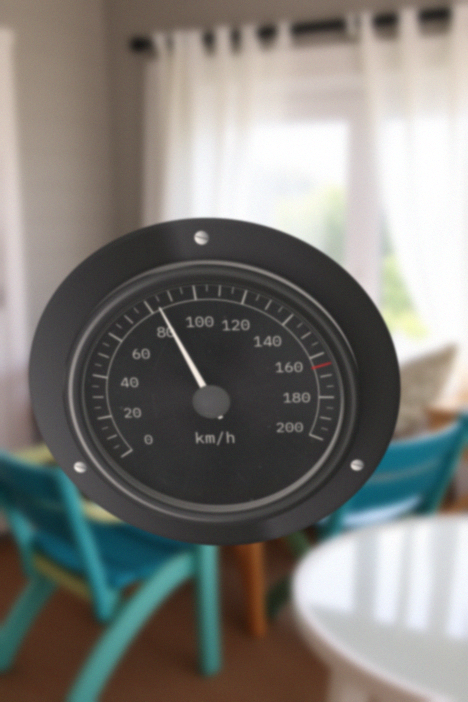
85,km/h
